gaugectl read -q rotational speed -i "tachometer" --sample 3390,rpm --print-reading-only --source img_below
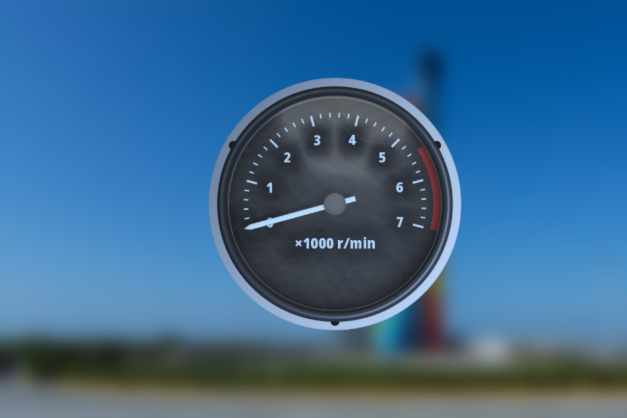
0,rpm
